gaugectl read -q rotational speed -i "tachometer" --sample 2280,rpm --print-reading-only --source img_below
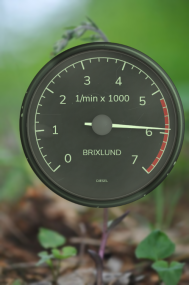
5900,rpm
